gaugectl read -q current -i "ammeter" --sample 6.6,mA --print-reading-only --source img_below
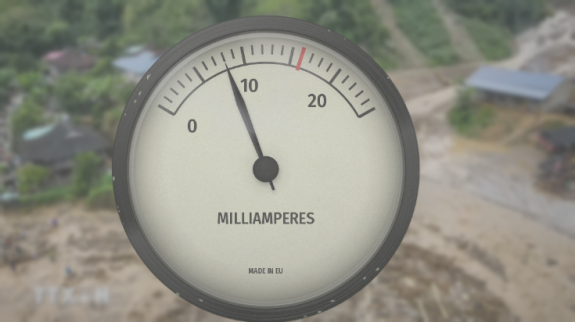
8,mA
